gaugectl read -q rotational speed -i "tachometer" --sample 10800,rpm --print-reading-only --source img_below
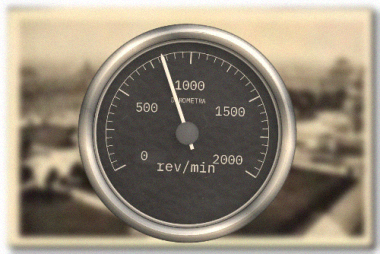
825,rpm
